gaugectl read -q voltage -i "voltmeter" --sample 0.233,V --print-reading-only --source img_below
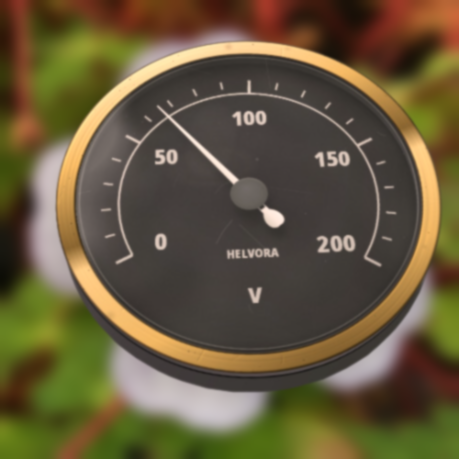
65,V
